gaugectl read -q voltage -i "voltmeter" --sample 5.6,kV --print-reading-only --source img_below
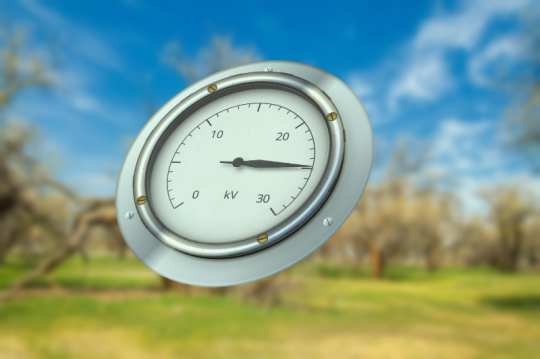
25,kV
